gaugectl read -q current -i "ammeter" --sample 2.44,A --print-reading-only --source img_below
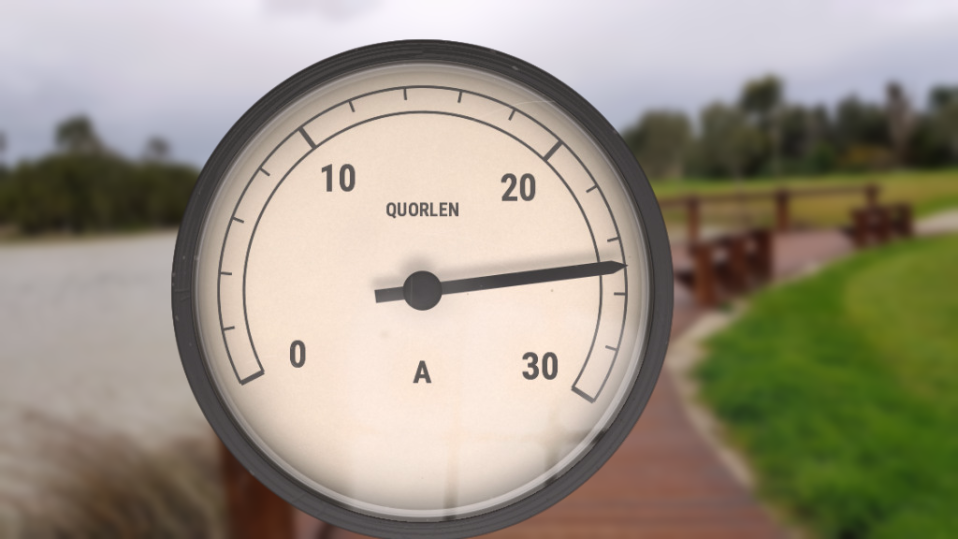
25,A
